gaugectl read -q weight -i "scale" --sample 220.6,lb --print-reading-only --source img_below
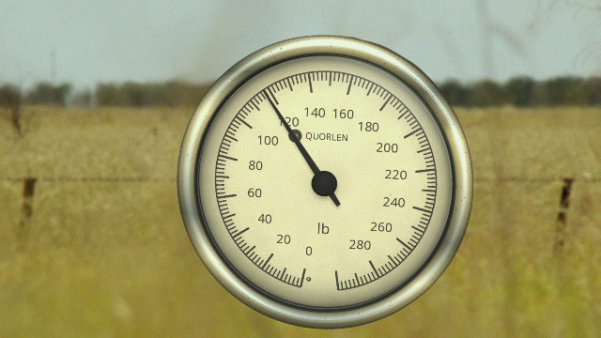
118,lb
